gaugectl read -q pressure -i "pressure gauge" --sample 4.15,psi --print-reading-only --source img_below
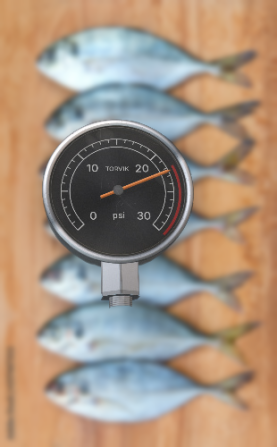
22.5,psi
